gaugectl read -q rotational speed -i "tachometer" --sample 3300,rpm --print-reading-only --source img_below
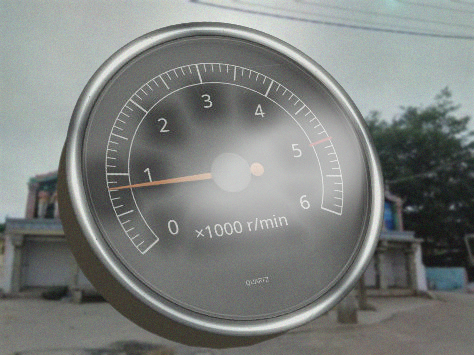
800,rpm
